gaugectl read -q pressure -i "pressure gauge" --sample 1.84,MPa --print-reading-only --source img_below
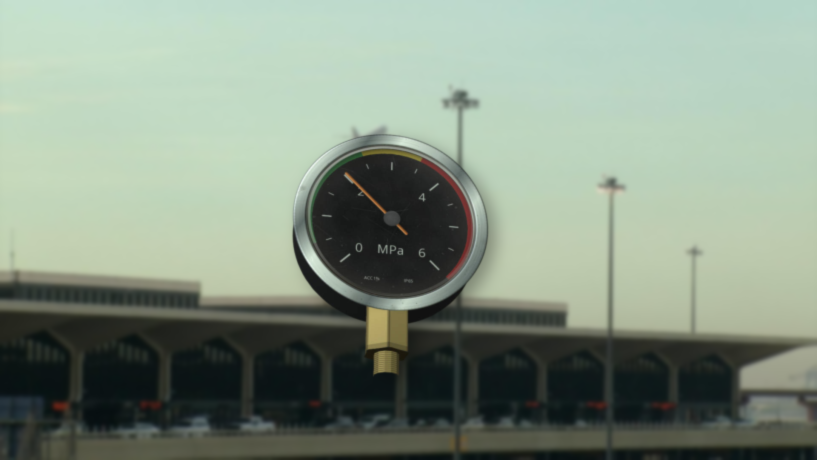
2,MPa
